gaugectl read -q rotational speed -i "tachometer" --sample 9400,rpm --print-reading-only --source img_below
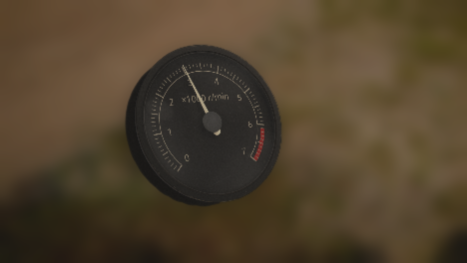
3000,rpm
